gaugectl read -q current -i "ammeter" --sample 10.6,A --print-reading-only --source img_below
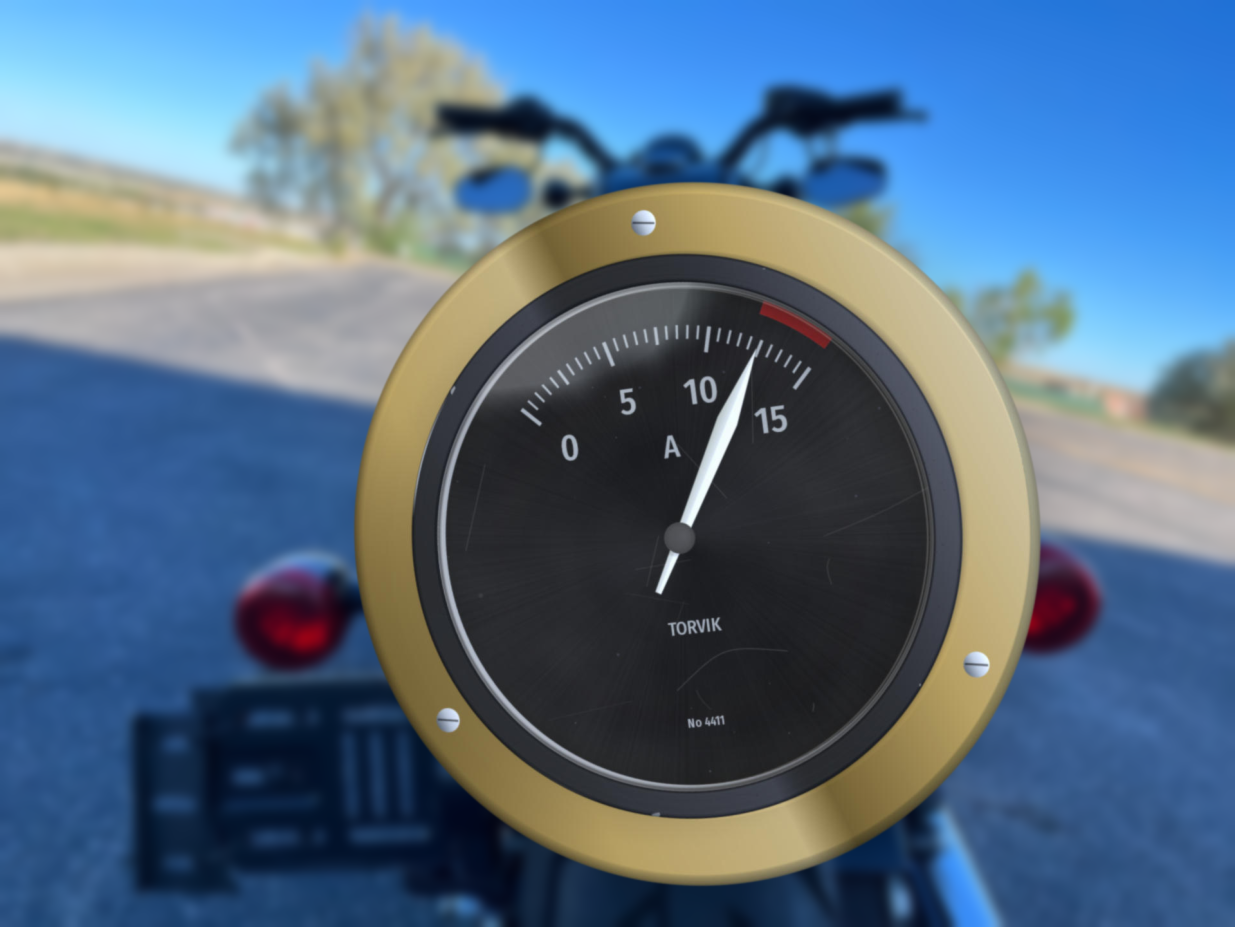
12.5,A
